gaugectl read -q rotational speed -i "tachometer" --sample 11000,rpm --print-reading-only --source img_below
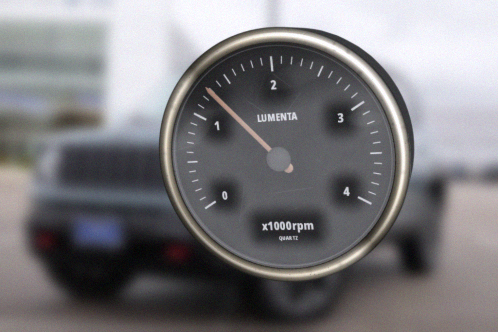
1300,rpm
